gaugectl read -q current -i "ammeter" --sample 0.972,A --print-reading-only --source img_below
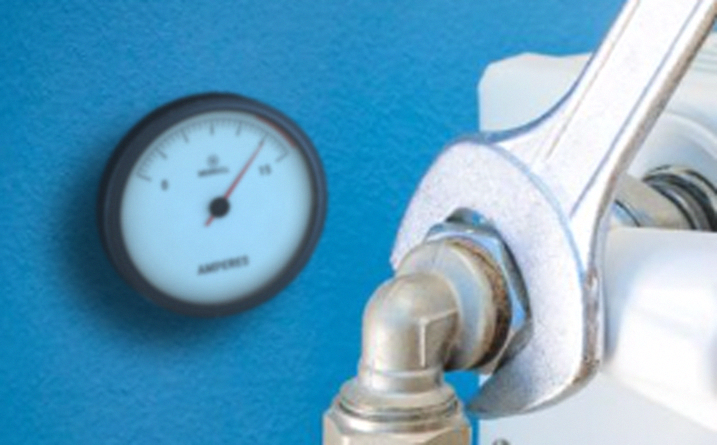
12.5,A
